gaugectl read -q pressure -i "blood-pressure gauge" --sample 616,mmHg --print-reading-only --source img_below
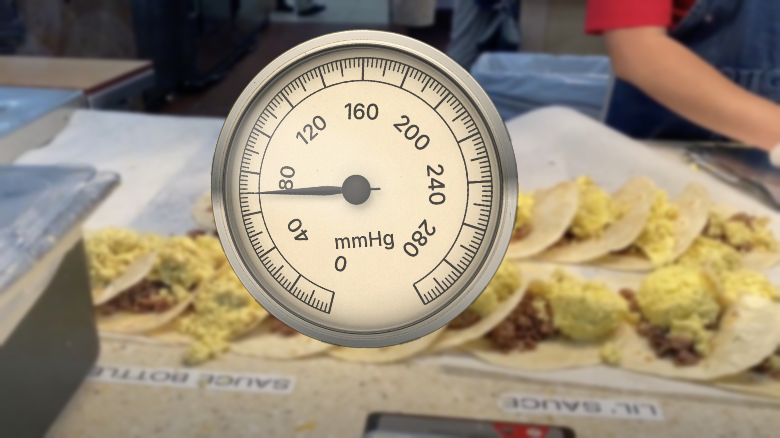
70,mmHg
